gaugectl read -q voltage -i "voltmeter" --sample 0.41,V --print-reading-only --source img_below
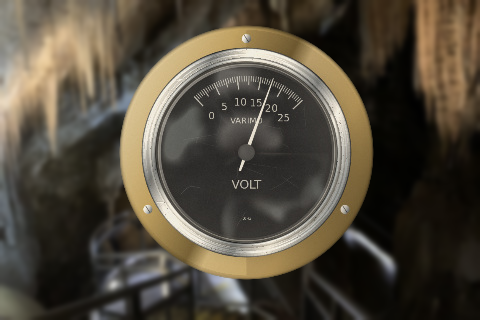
17.5,V
